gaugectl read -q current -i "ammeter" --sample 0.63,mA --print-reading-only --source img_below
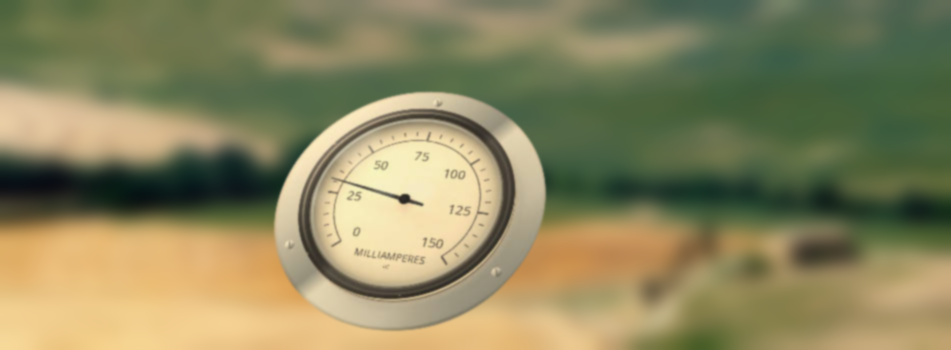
30,mA
